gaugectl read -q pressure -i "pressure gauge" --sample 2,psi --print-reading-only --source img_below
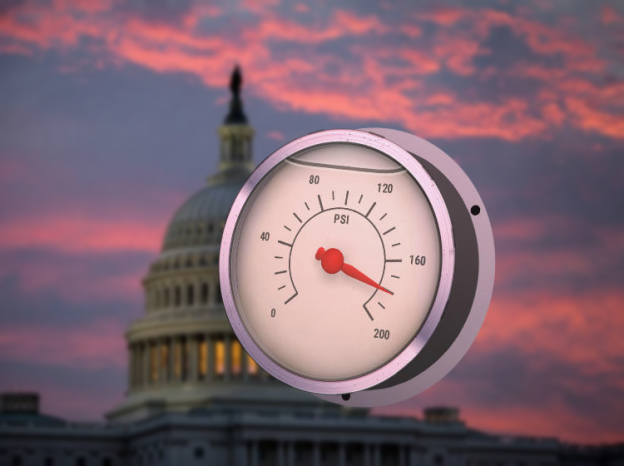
180,psi
